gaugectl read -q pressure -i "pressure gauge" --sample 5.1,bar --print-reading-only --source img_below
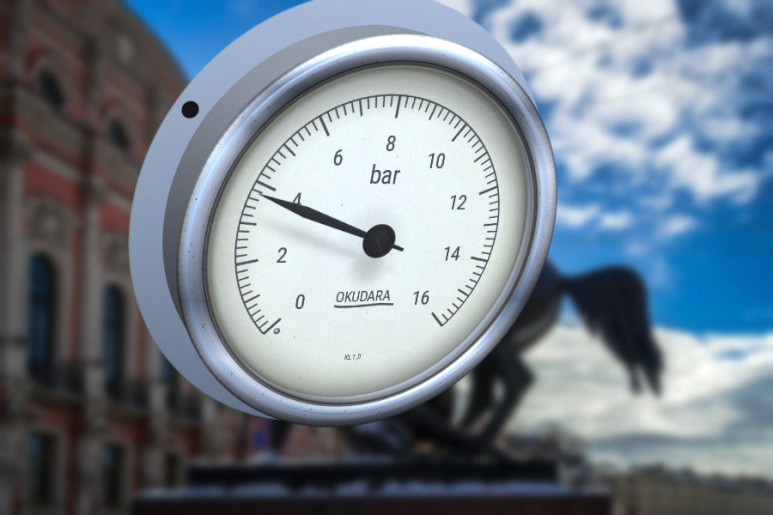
3.8,bar
